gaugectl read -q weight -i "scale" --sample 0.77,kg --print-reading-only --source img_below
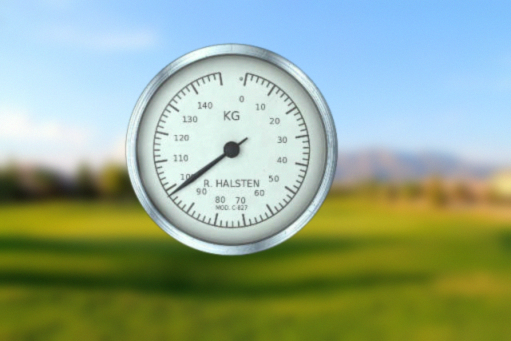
98,kg
